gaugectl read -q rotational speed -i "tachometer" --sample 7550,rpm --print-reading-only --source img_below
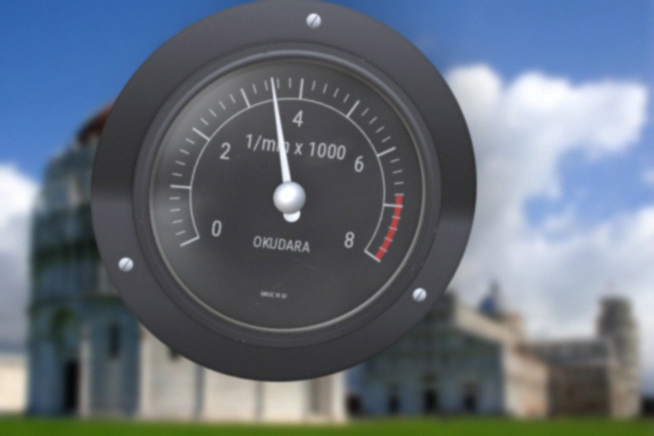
3500,rpm
